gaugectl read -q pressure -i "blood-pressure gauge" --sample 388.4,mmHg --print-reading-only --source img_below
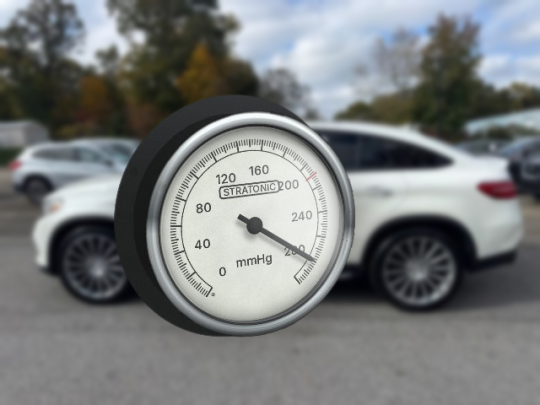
280,mmHg
